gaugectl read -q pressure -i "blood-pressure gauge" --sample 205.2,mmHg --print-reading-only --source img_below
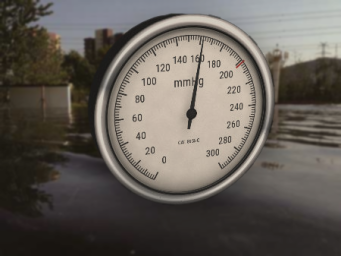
160,mmHg
